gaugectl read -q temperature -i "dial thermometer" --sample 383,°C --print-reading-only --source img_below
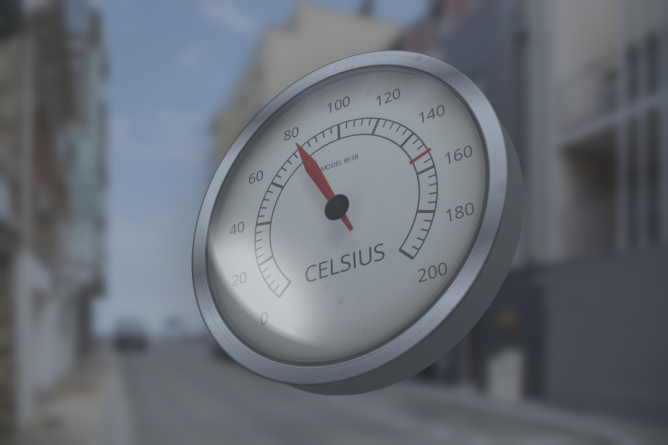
80,°C
